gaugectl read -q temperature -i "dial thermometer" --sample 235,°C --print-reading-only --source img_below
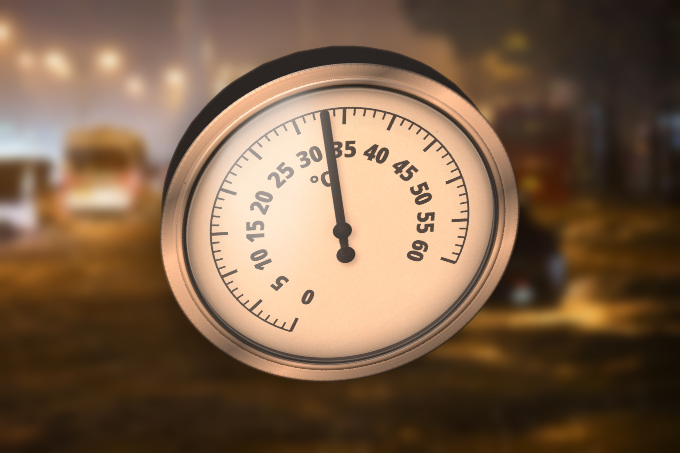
33,°C
